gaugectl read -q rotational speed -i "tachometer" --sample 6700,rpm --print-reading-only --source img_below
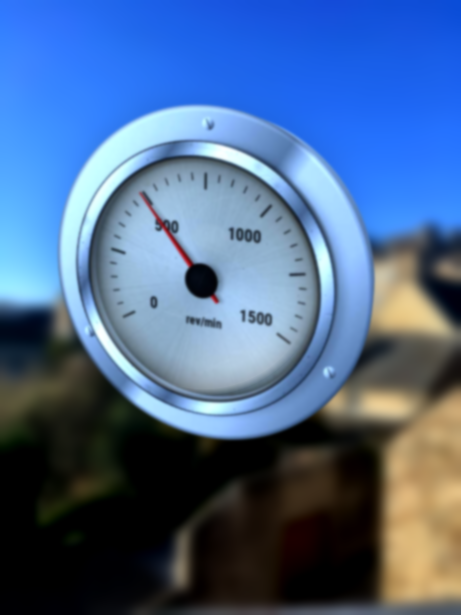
500,rpm
